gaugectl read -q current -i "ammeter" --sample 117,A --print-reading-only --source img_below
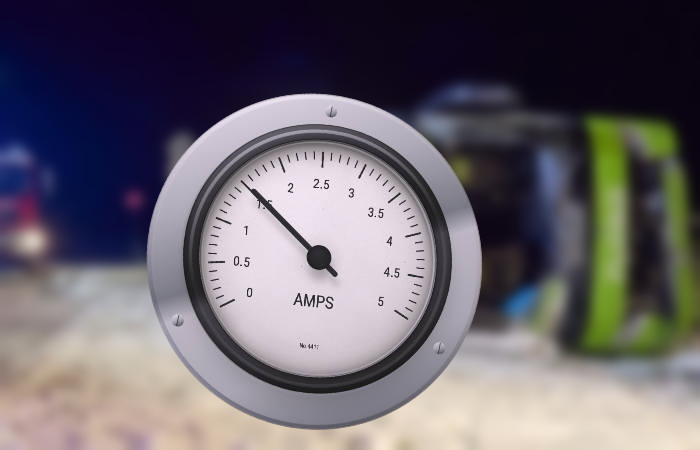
1.5,A
